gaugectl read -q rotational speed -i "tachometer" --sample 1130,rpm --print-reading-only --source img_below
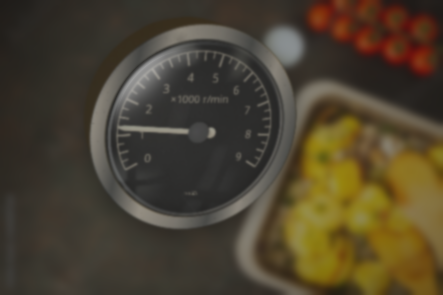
1250,rpm
